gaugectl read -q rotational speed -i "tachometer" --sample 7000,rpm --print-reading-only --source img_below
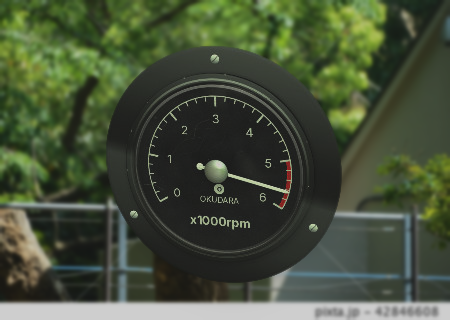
5600,rpm
